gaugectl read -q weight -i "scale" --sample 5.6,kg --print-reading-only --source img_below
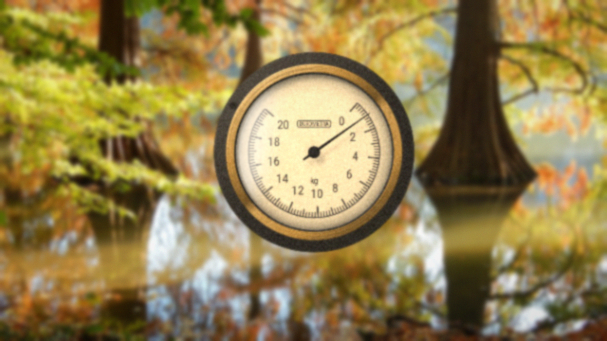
1,kg
